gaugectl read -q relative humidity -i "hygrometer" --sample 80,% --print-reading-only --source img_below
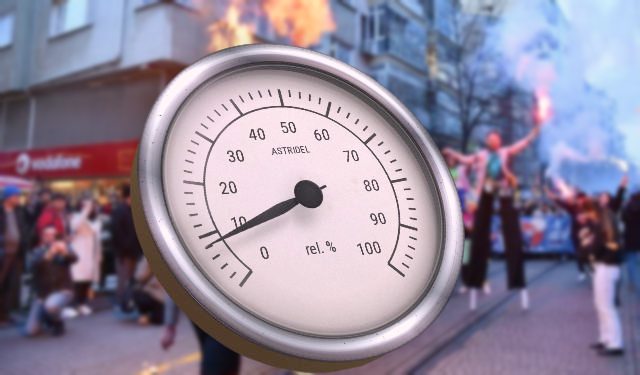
8,%
